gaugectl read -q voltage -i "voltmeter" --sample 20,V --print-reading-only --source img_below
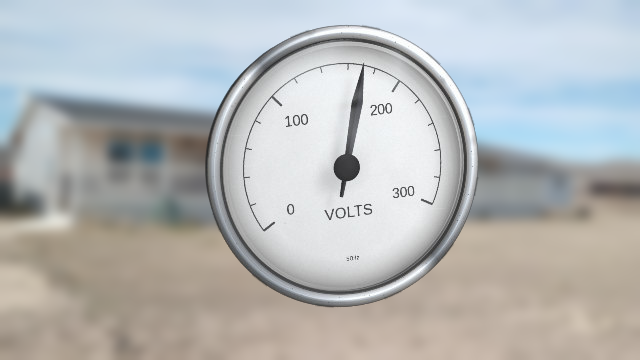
170,V
